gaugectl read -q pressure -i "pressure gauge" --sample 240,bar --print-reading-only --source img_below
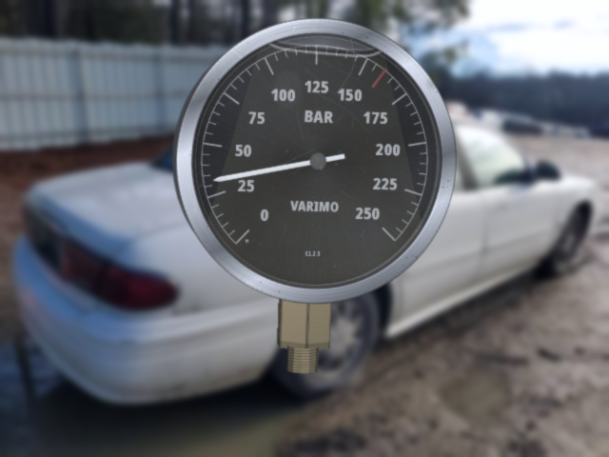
32.5,bar
